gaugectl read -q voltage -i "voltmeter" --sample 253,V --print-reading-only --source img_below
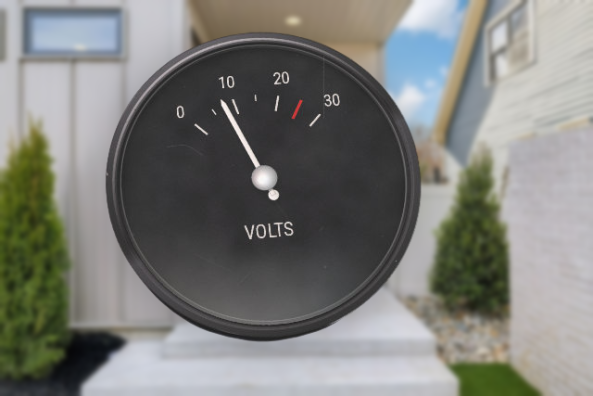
7.5,V
